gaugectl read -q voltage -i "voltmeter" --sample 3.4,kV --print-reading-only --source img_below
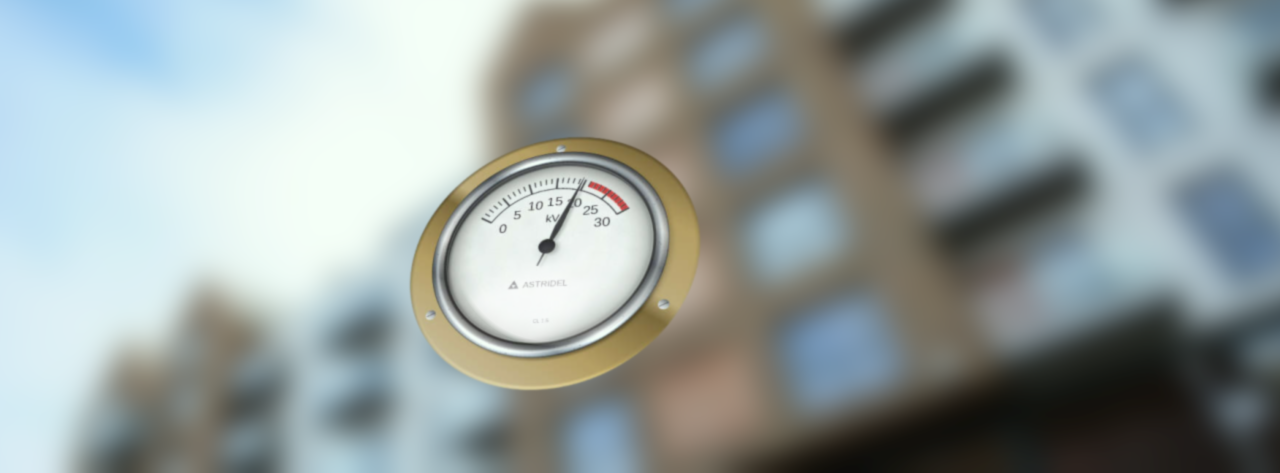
20,kV
